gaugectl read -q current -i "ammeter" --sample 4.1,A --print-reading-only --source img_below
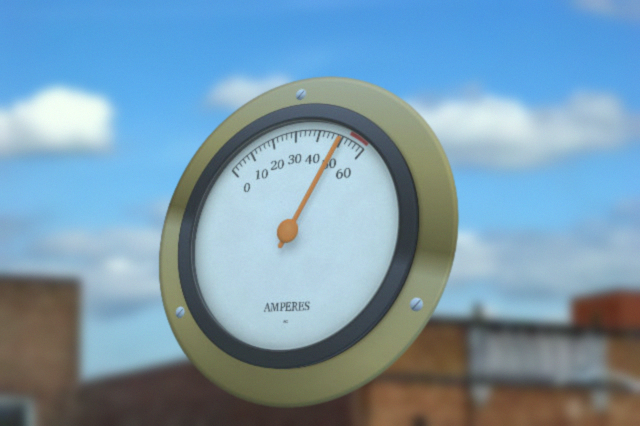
50,A
